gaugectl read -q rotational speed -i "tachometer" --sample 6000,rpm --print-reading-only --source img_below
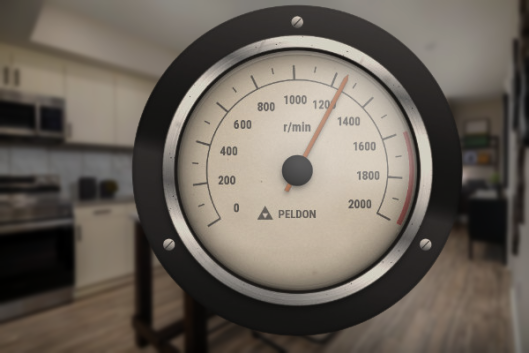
1250,rpm
